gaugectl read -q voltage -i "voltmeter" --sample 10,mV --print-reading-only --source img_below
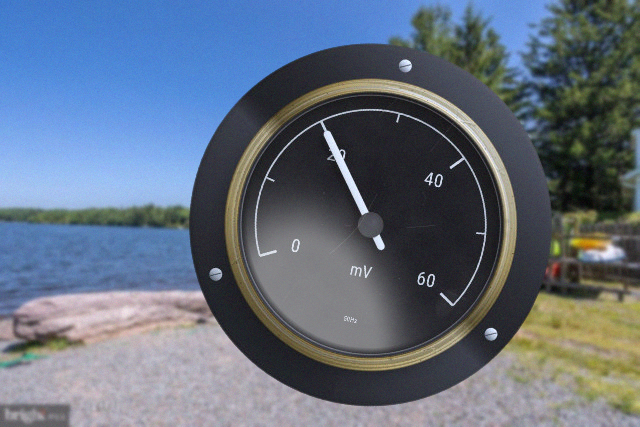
20,mV
